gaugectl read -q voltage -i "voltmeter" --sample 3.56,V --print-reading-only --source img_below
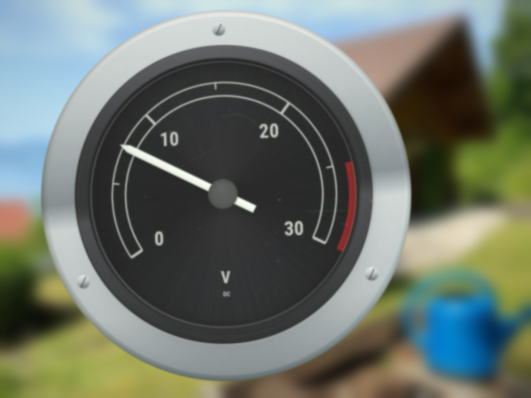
7.5,V
